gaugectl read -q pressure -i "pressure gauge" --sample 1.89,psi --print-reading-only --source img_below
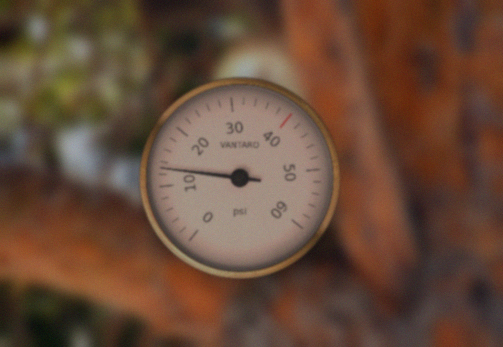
13,psi
